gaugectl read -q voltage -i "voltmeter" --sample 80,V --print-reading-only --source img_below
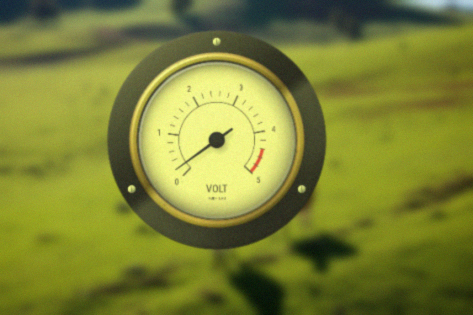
0.2,V
